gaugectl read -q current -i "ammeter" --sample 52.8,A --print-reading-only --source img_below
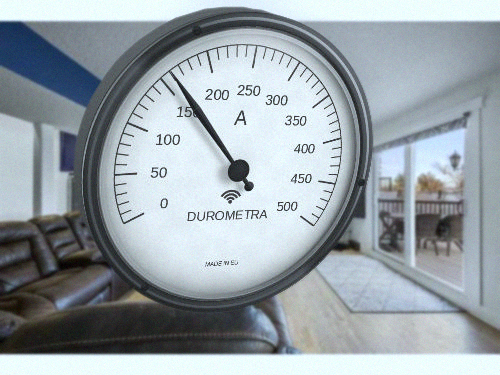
160,A
